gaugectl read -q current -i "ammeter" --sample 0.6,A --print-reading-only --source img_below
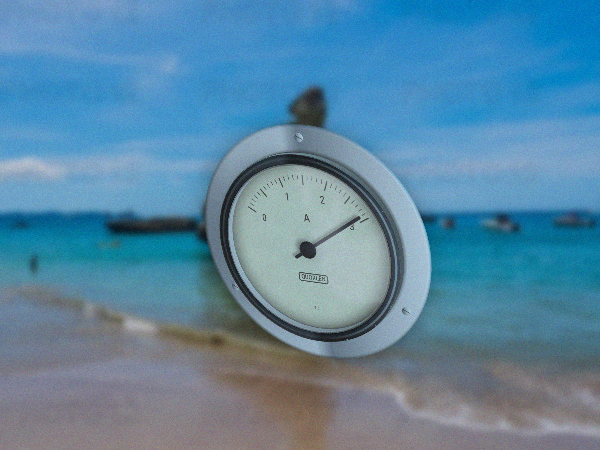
2.9,A
